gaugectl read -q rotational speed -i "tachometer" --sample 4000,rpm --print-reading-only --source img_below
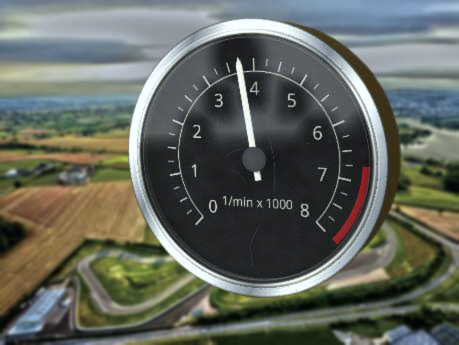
3750,rpm
